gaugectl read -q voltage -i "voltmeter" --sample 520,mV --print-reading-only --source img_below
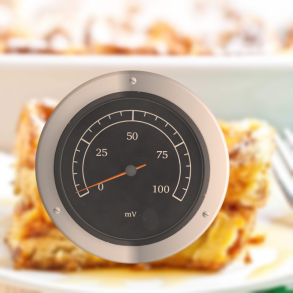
2.5,mV
